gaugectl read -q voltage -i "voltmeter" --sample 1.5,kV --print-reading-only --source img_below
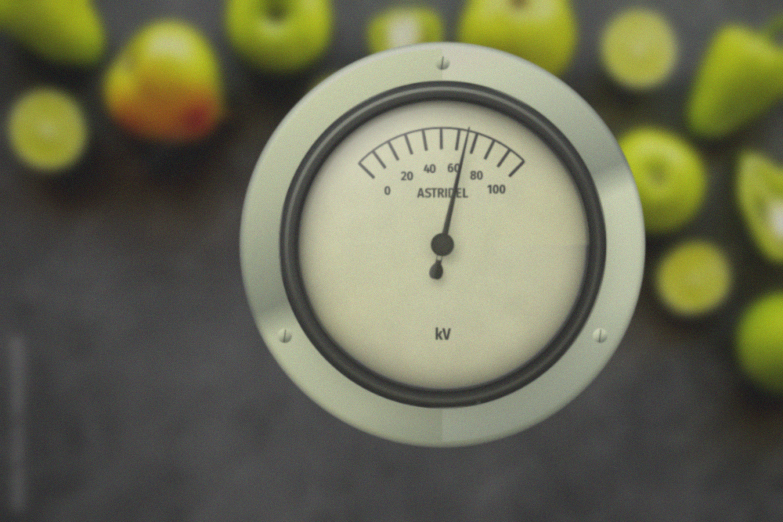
65,kV
